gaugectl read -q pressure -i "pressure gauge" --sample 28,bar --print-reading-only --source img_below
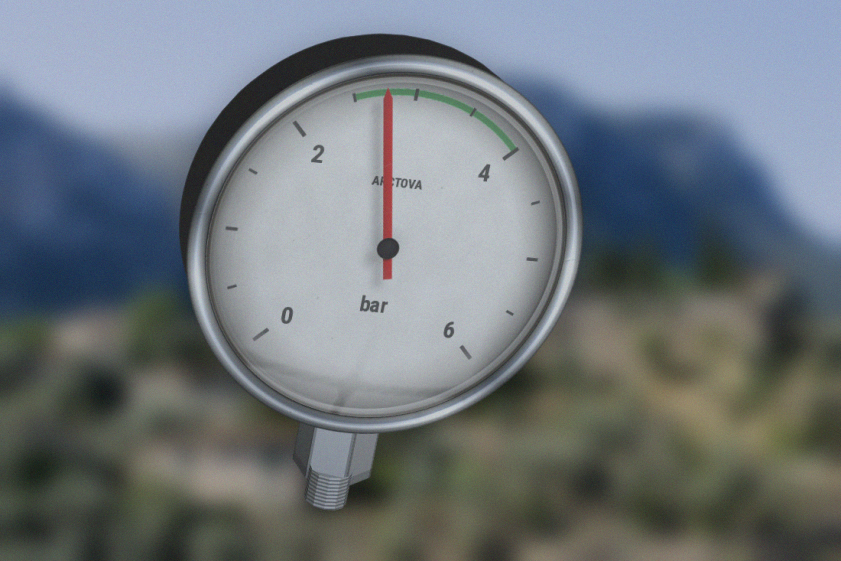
2.75,bar
